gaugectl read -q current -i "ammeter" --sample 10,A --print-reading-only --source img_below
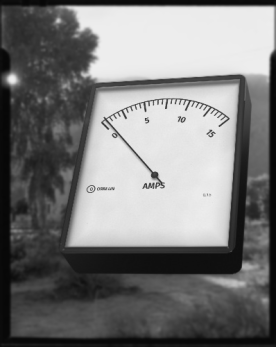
0.5,A
